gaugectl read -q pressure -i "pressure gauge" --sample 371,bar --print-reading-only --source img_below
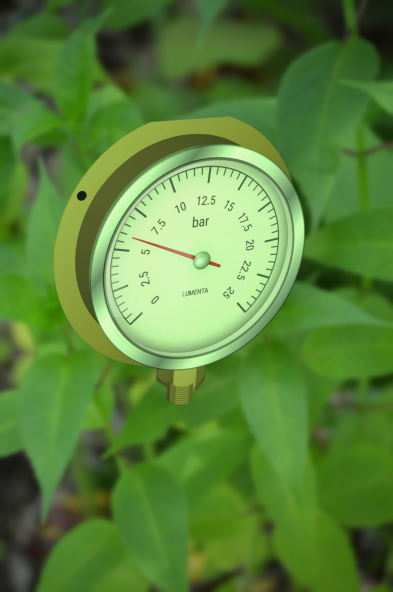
6,bar
